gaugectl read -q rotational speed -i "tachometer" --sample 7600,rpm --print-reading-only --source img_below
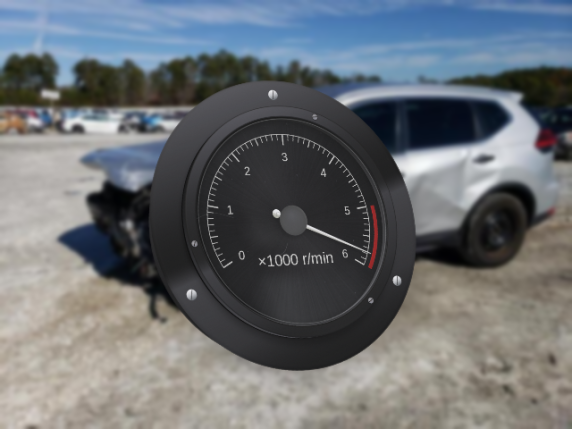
5800,rpm
